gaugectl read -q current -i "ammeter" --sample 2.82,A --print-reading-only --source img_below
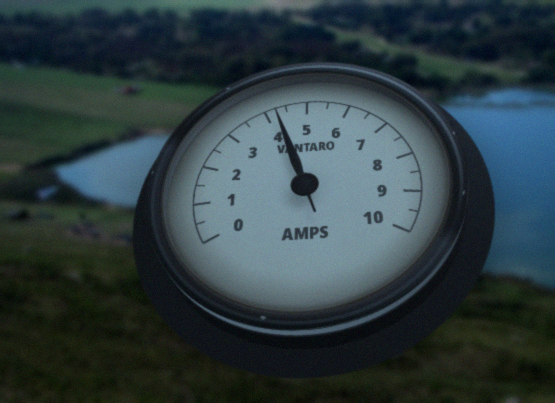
4.25,A
